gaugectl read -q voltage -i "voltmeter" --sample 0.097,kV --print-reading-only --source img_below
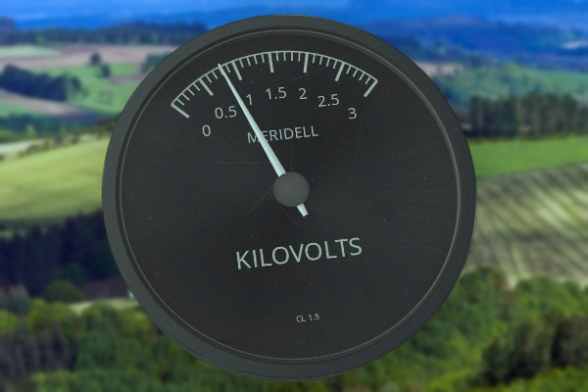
0.8,kV
